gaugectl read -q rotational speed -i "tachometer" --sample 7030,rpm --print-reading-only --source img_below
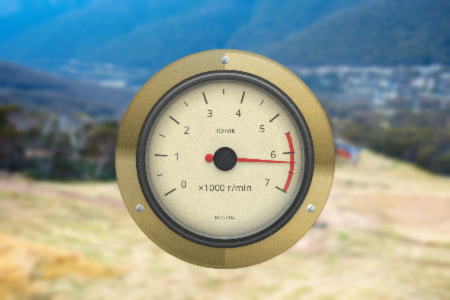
6250,rpm
